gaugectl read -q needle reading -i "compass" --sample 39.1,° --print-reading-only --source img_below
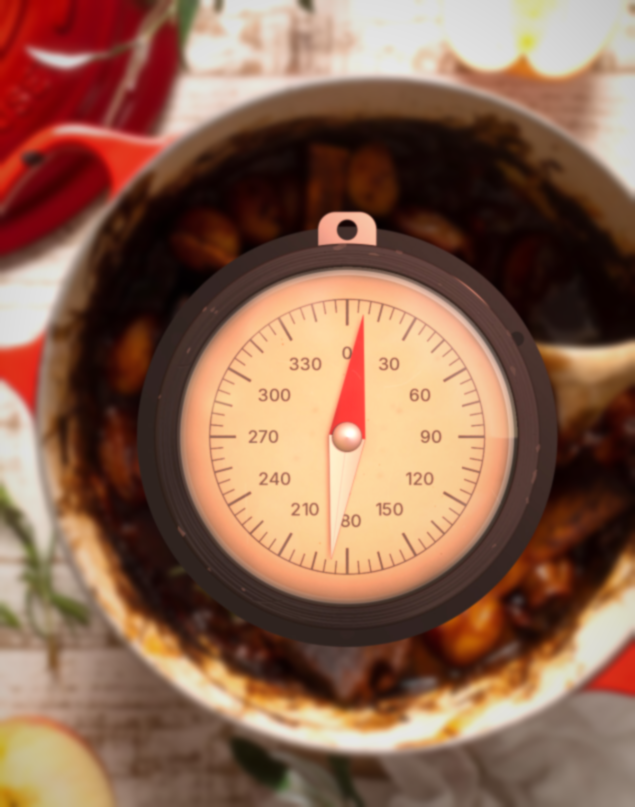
7.5,°
